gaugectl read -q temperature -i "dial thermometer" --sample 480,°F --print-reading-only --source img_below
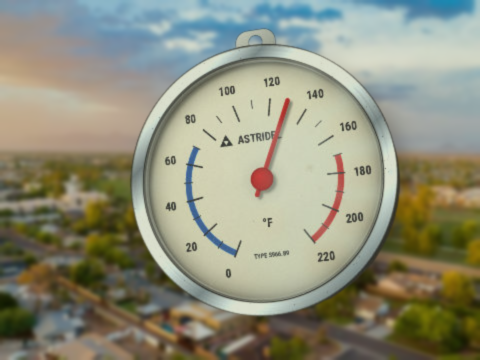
130,°F
